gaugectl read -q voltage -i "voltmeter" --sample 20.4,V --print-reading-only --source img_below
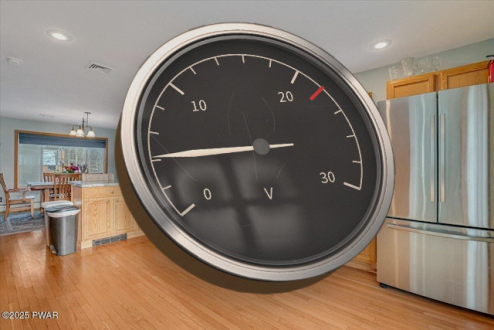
4,V
